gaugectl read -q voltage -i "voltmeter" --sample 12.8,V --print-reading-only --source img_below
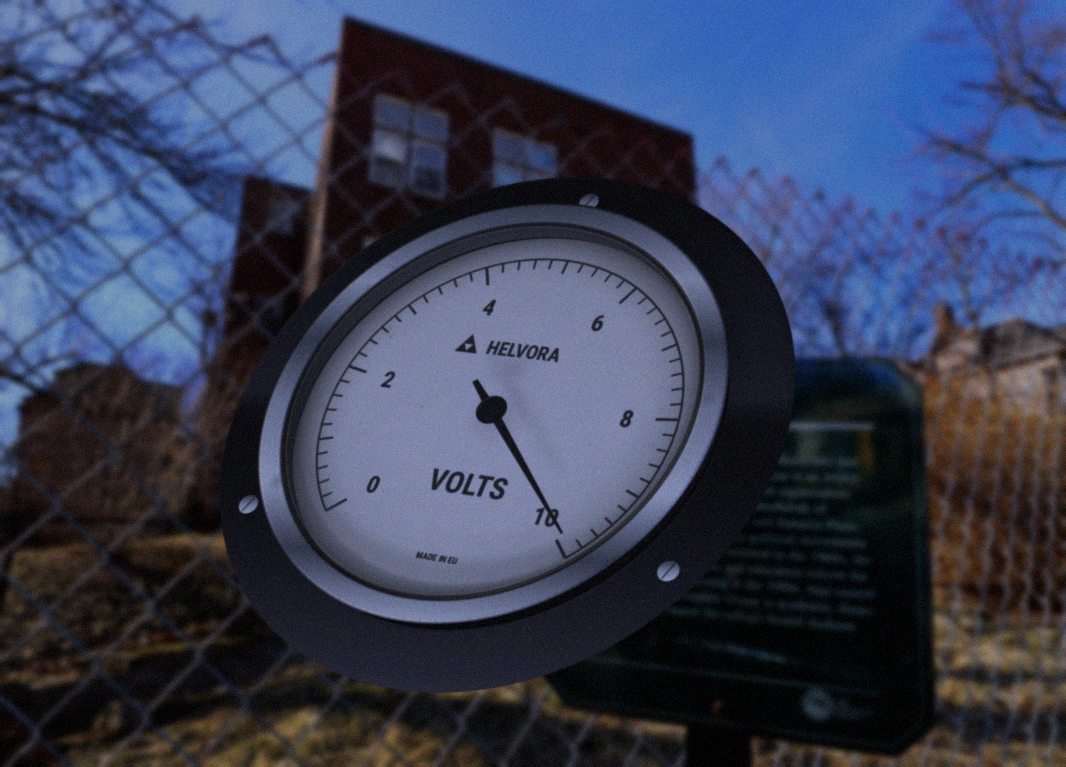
9.9,V
